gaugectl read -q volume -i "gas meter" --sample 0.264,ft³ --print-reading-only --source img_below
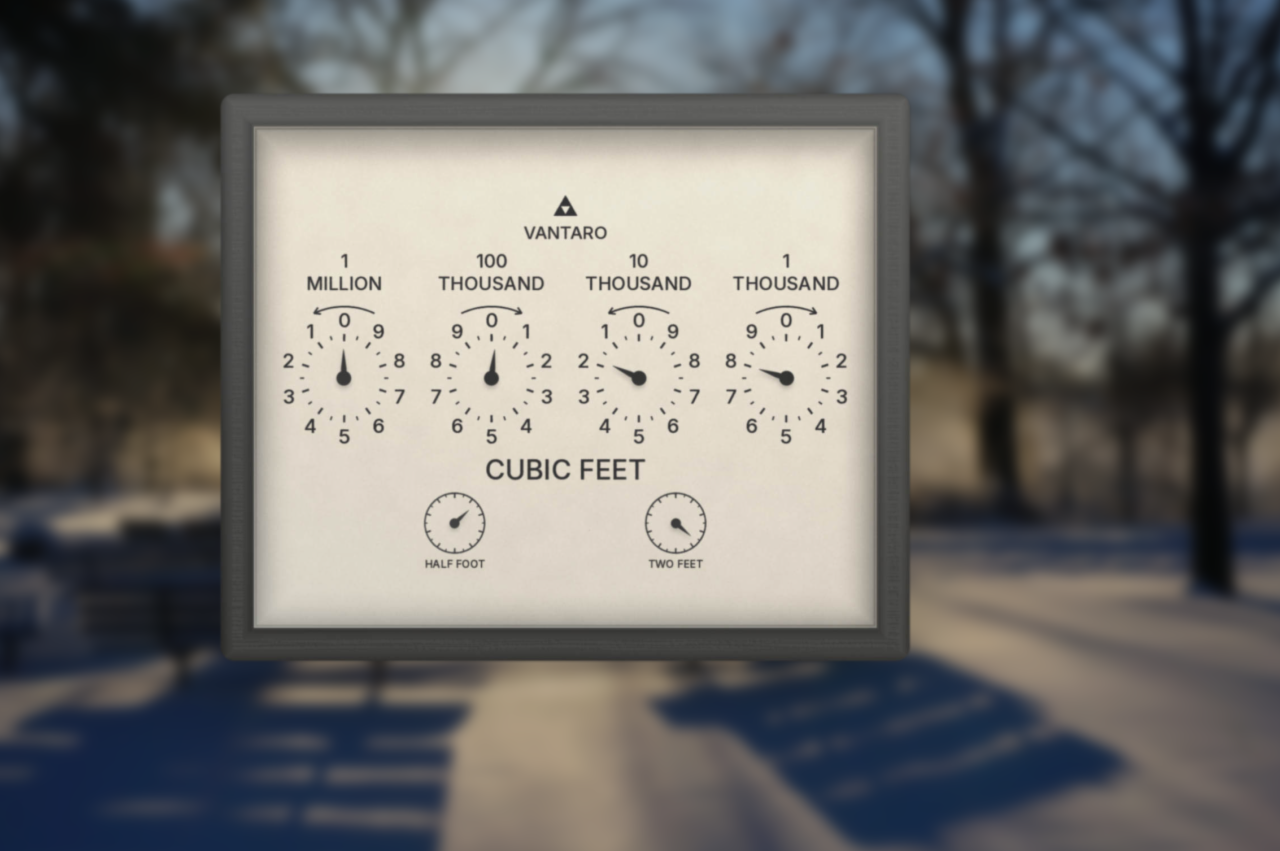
1800,ft³
